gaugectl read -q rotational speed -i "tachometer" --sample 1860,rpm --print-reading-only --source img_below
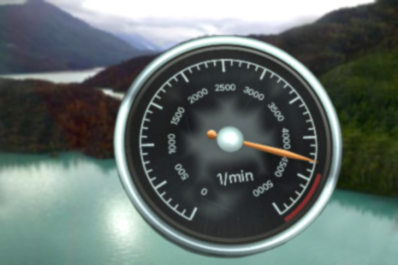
4300,rpm
